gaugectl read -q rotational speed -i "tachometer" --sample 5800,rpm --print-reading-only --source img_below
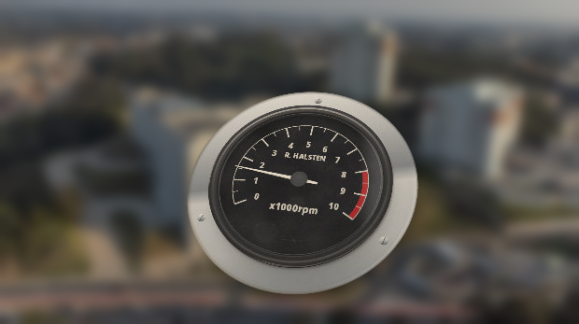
1500,rpm
